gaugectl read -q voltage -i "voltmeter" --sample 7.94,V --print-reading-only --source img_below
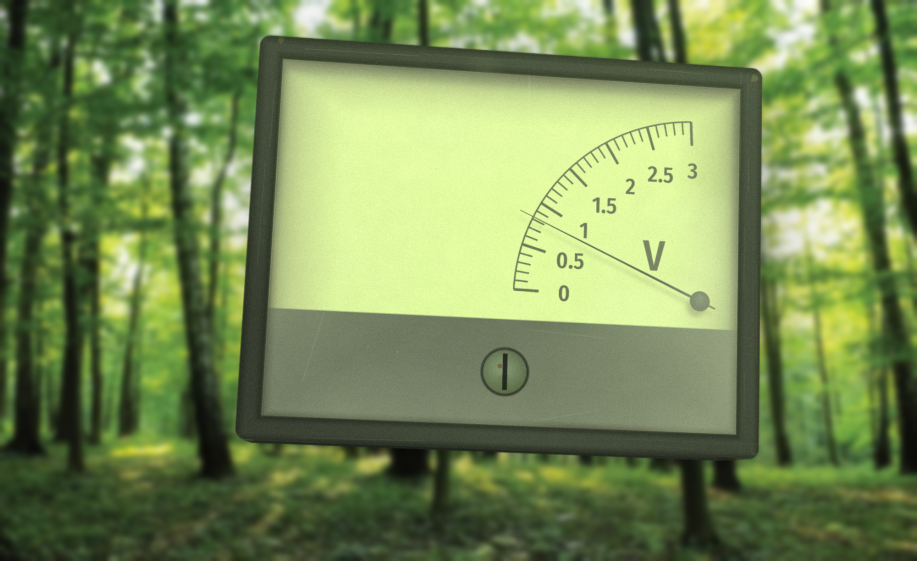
0.8,V
